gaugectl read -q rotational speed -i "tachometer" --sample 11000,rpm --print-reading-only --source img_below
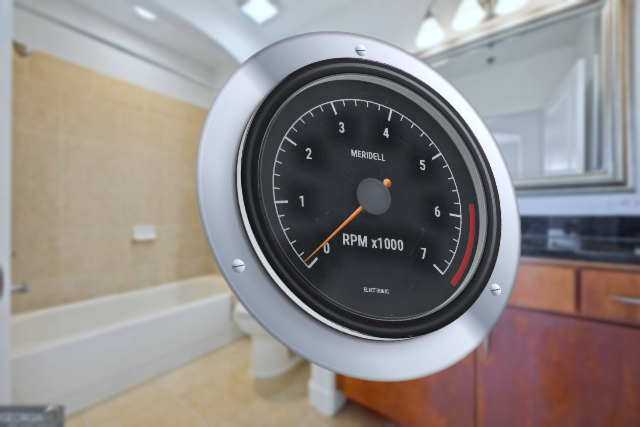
100,rpm
